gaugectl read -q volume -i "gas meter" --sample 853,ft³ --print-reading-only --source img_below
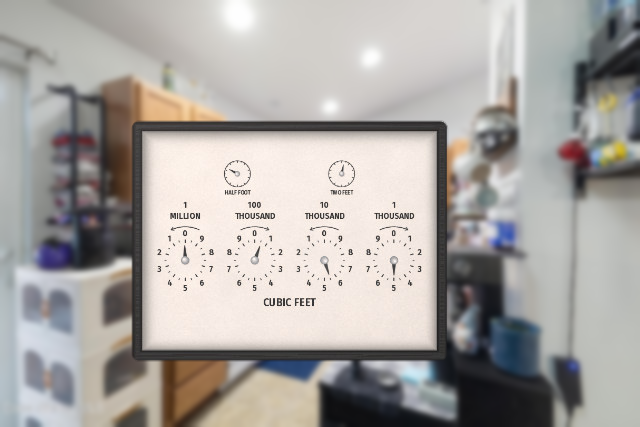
5500,ft³
